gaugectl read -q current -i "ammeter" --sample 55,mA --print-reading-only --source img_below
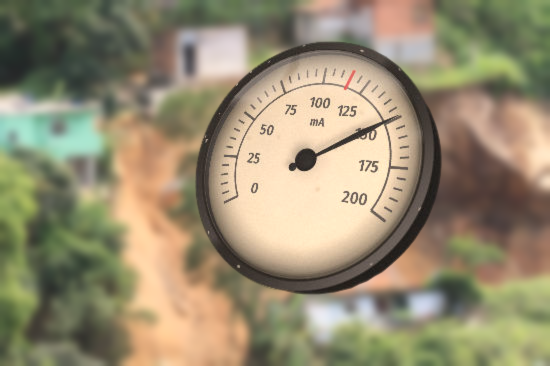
150,mA
